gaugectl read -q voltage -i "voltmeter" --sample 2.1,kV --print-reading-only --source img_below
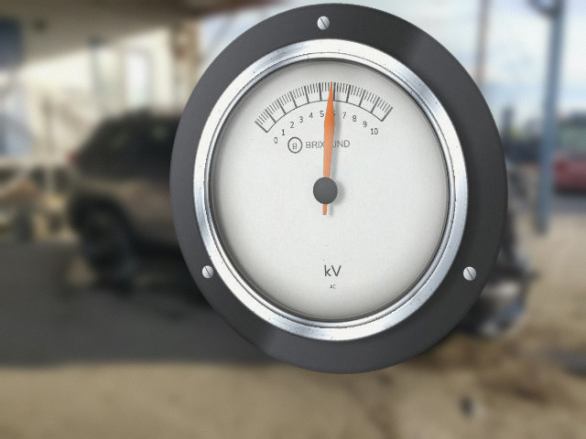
6,kV
